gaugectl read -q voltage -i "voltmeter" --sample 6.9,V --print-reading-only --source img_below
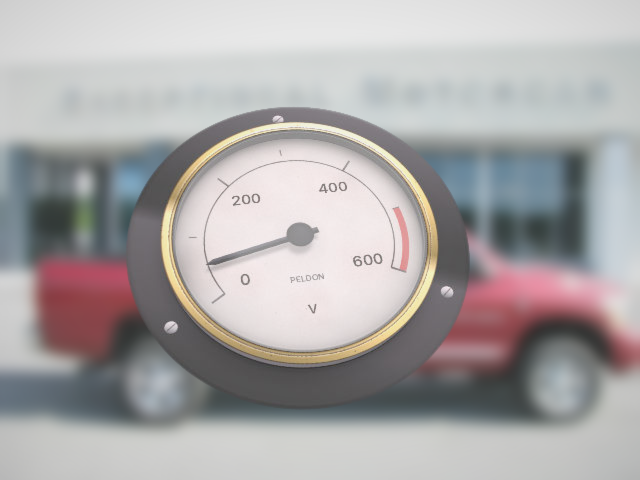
50,V
